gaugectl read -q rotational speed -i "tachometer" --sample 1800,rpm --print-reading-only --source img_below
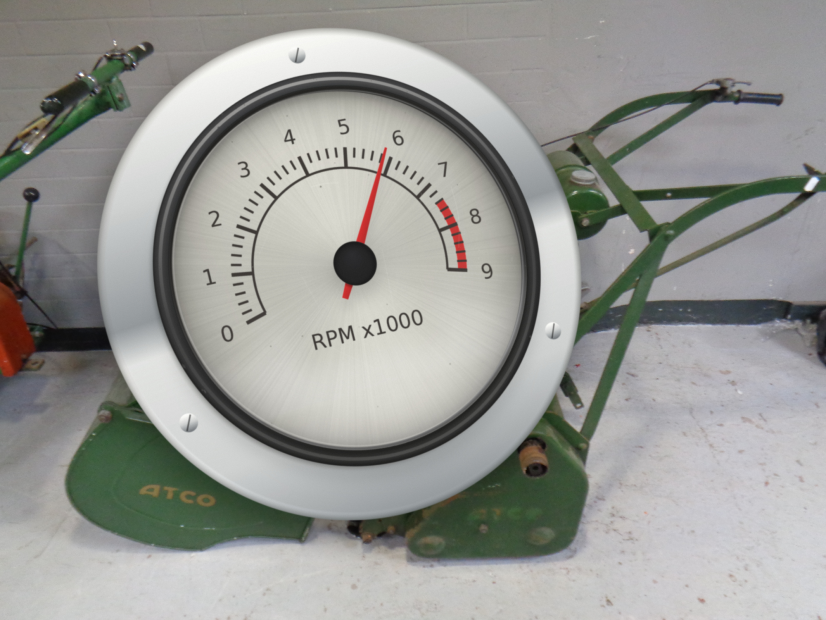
5800,rpm
